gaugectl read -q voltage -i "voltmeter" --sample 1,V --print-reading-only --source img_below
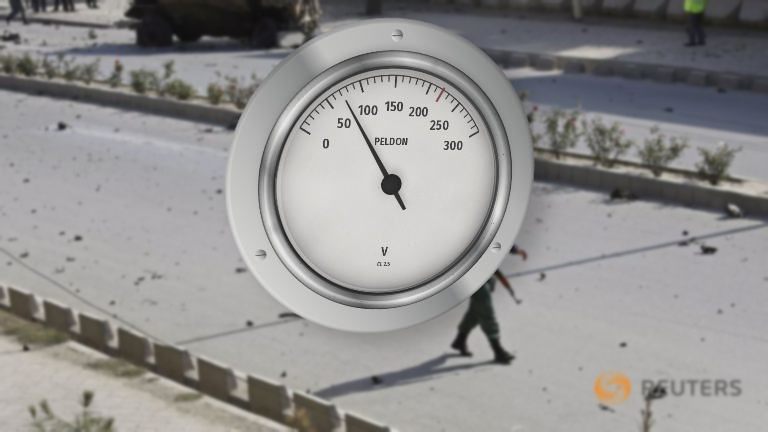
70,V
